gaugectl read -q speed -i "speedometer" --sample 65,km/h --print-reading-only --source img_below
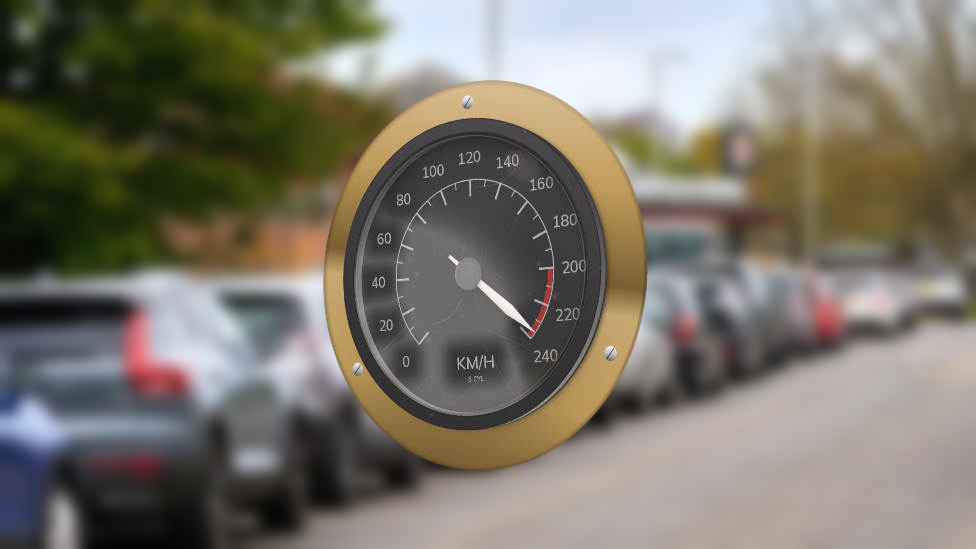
235,km/h
